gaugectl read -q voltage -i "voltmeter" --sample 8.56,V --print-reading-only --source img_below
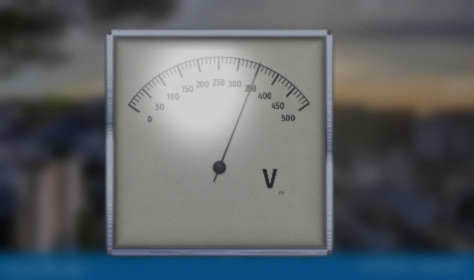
350,V
